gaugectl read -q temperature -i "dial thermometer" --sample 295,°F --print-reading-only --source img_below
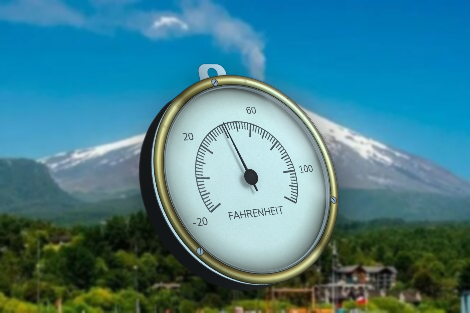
40,°F
